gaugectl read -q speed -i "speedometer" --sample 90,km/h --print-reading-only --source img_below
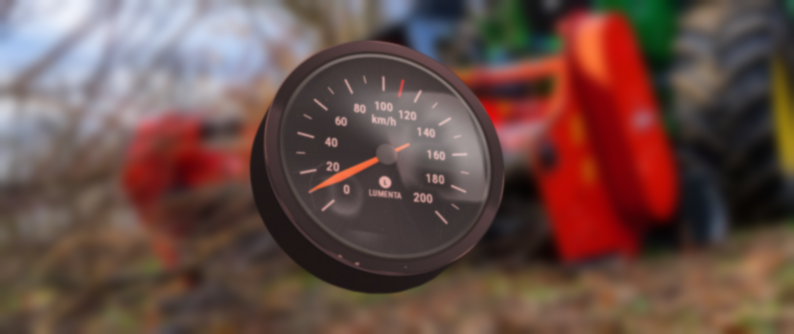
10,km/h
